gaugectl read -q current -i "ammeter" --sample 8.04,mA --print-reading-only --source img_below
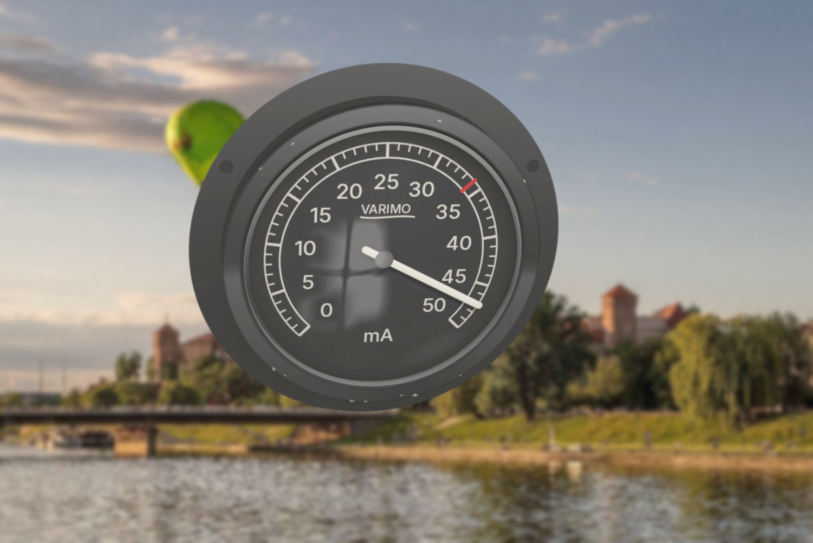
47,mA
